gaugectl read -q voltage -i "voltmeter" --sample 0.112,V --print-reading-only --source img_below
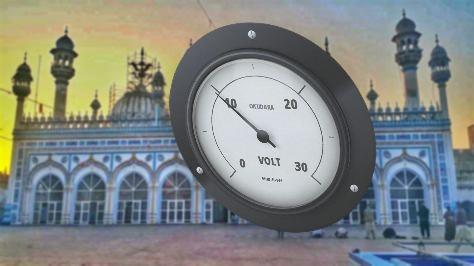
10,V
